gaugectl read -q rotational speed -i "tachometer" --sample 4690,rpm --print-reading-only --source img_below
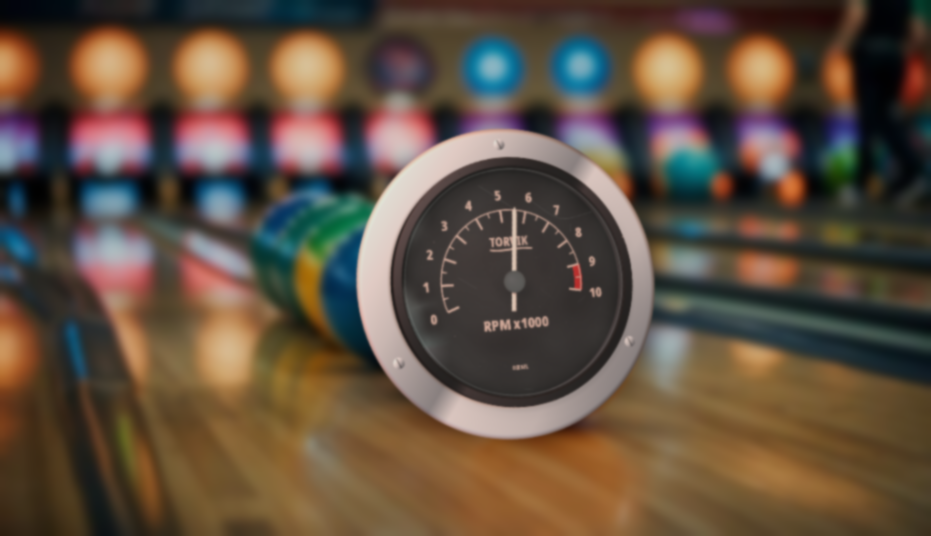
5500,rpm
